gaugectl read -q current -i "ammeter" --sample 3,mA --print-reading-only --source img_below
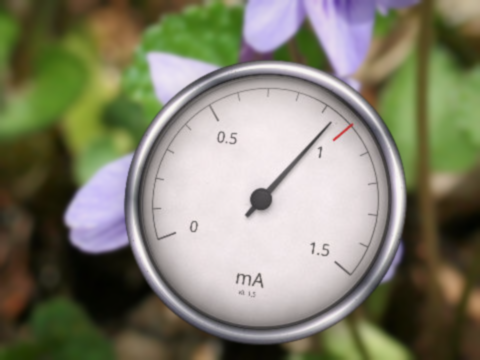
0.95,mA
